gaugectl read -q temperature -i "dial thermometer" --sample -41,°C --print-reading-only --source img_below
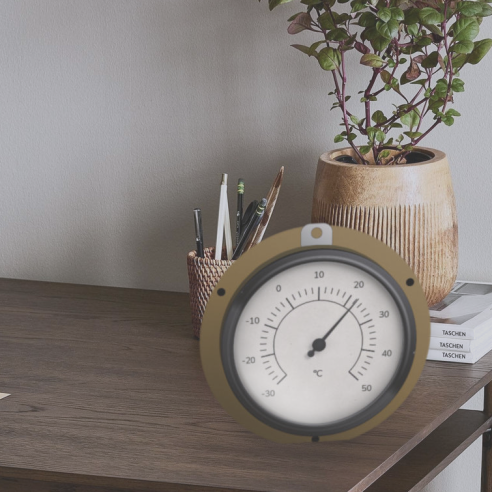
22,°C
